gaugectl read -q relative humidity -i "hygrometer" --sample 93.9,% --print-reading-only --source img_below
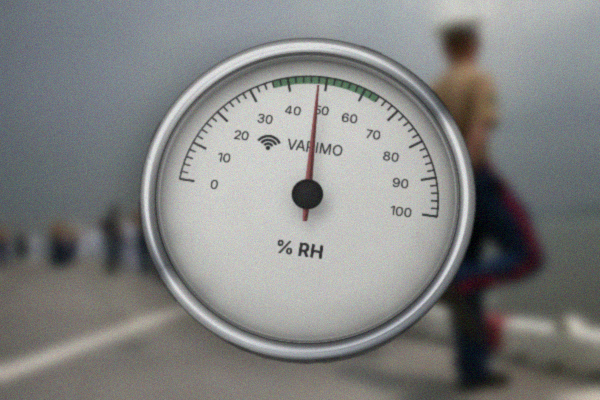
48,%
